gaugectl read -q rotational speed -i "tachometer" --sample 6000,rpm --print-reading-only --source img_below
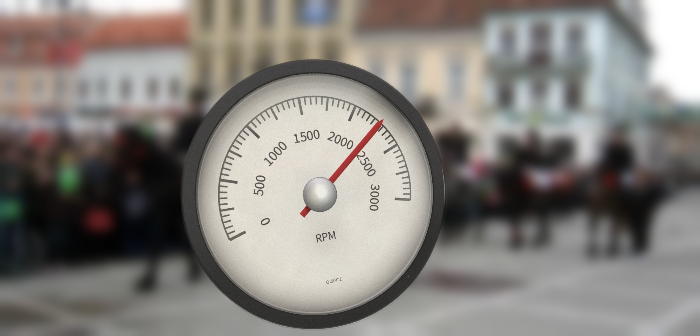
2250,rpm
